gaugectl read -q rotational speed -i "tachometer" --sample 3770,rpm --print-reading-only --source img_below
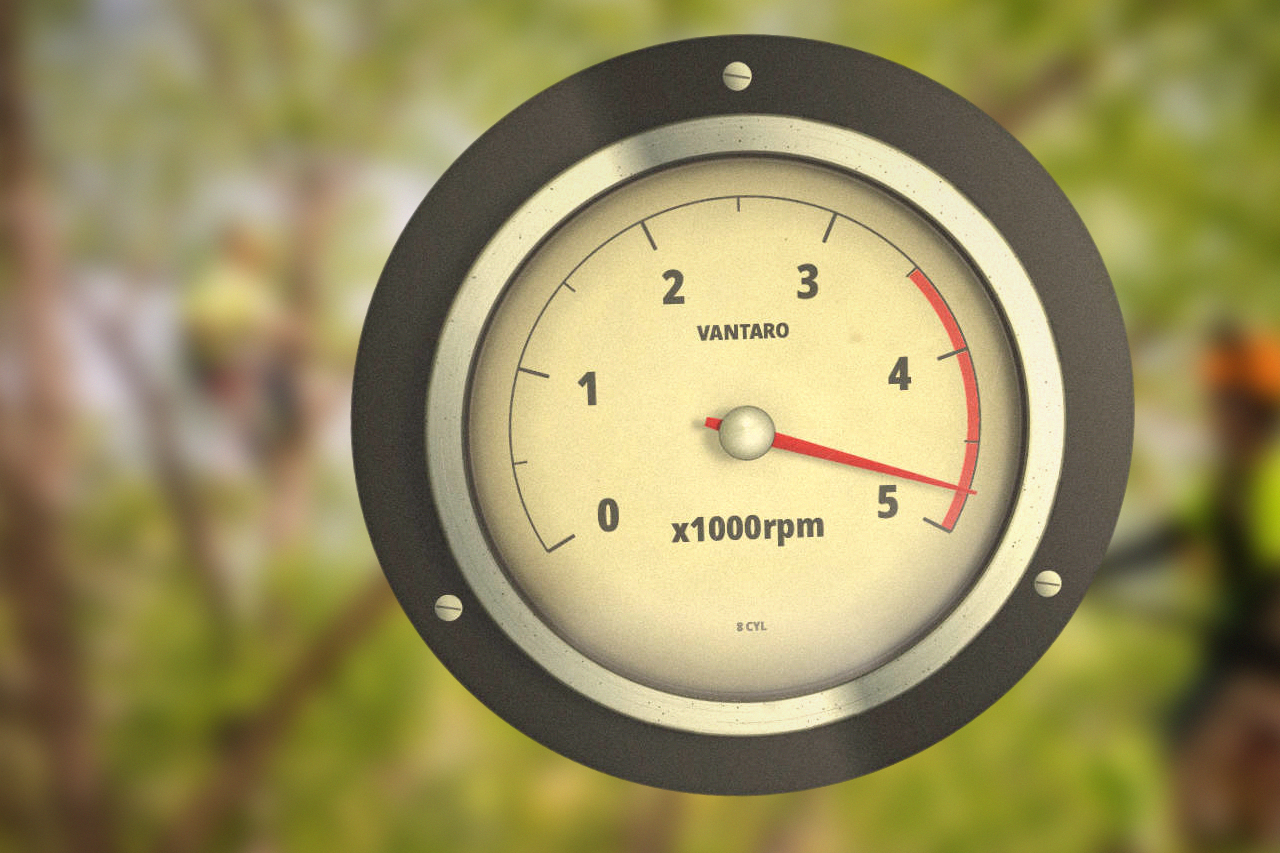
4750,rpm
